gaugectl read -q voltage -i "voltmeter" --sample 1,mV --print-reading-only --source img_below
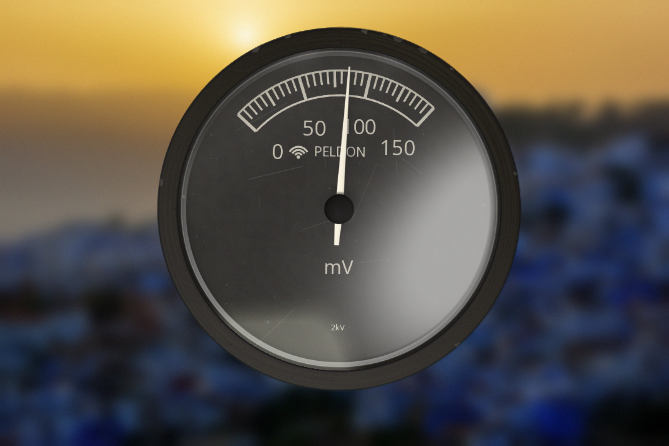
85,mV
